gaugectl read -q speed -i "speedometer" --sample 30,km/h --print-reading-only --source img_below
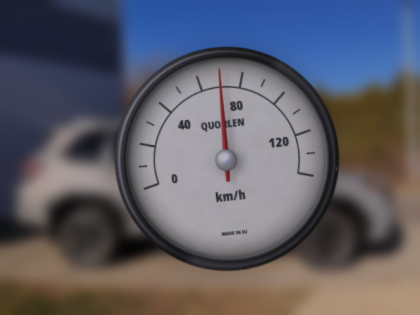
70,km/h
